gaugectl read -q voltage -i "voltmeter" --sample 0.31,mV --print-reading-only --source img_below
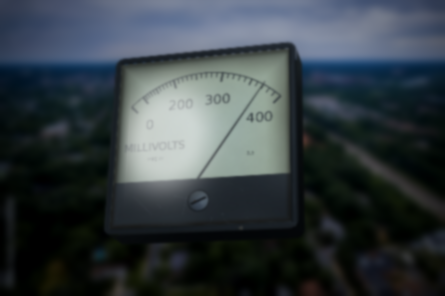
370,mV
